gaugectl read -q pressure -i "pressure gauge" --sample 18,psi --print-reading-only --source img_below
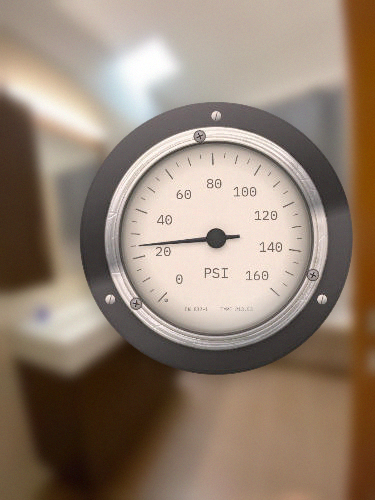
25,psi
